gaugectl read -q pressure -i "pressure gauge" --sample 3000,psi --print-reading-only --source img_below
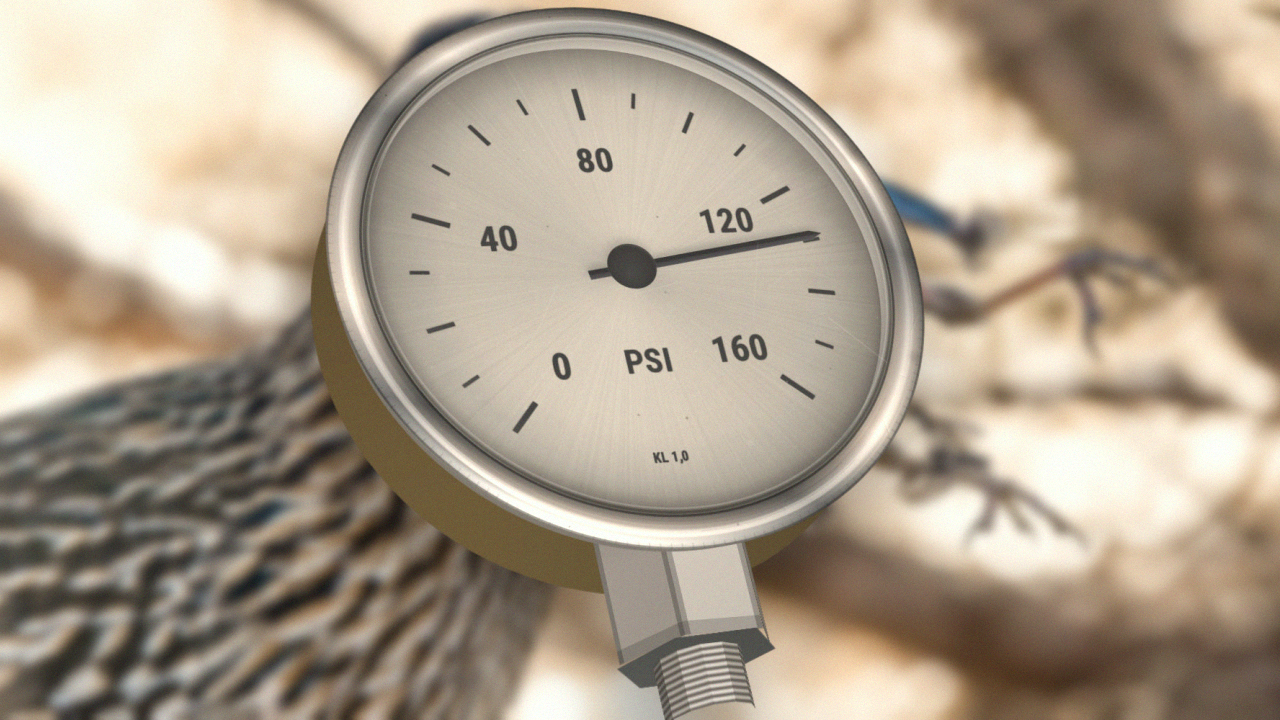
130,psi
